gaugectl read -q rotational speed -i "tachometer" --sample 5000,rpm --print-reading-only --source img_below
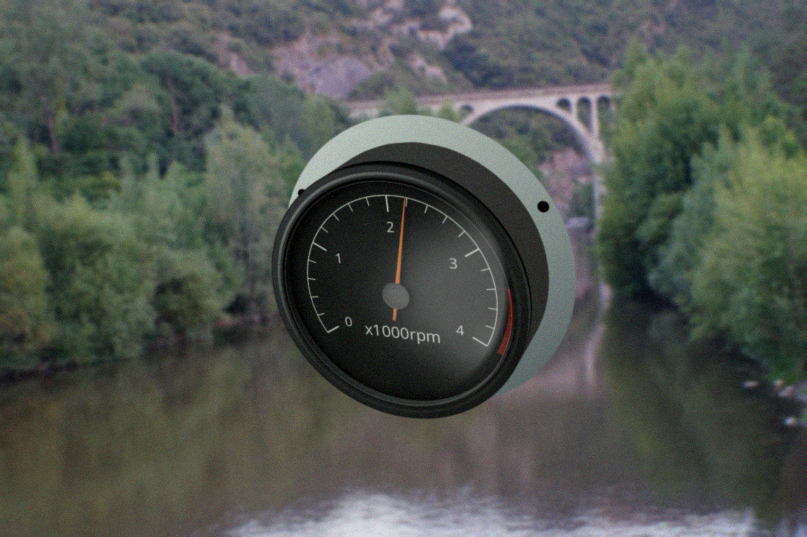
2200,rpm
